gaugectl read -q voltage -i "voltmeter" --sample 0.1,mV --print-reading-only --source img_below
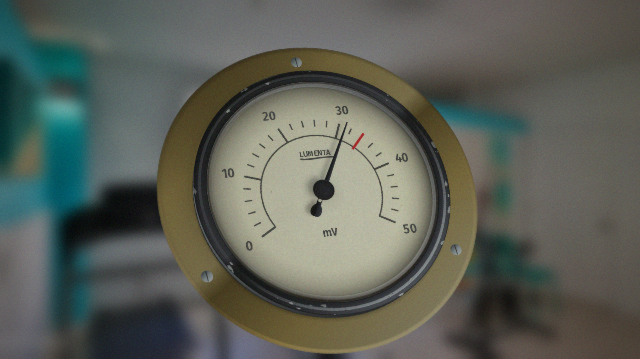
31,mV
